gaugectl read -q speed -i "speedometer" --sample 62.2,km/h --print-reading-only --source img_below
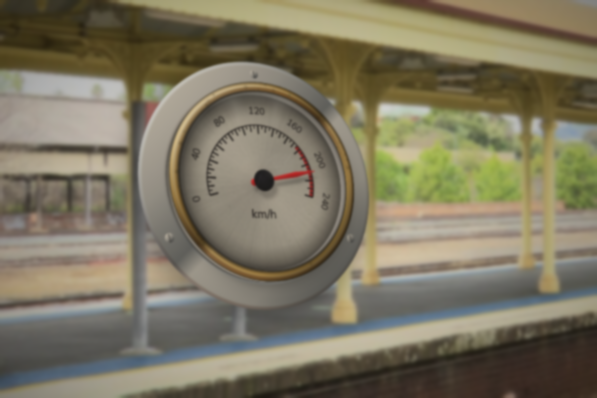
210,km/h
